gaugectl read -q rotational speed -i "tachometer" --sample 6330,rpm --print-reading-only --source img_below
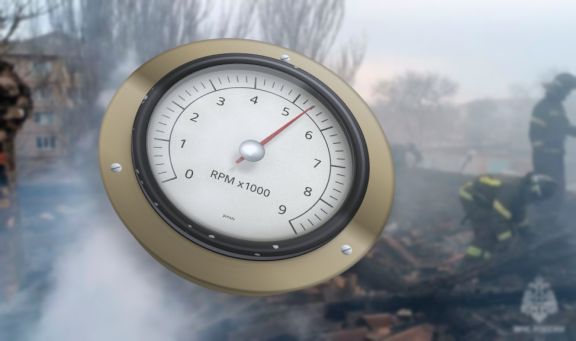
5400,rpm
